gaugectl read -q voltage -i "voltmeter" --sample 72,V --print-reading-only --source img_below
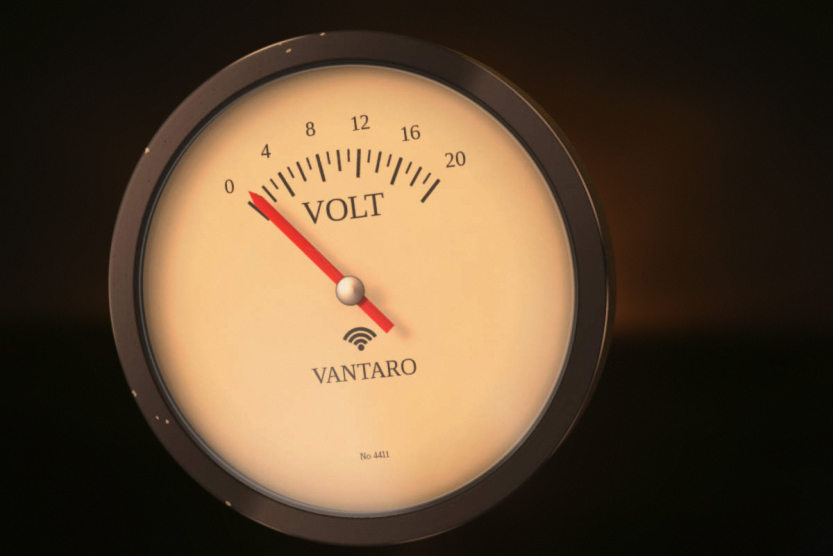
1,V
